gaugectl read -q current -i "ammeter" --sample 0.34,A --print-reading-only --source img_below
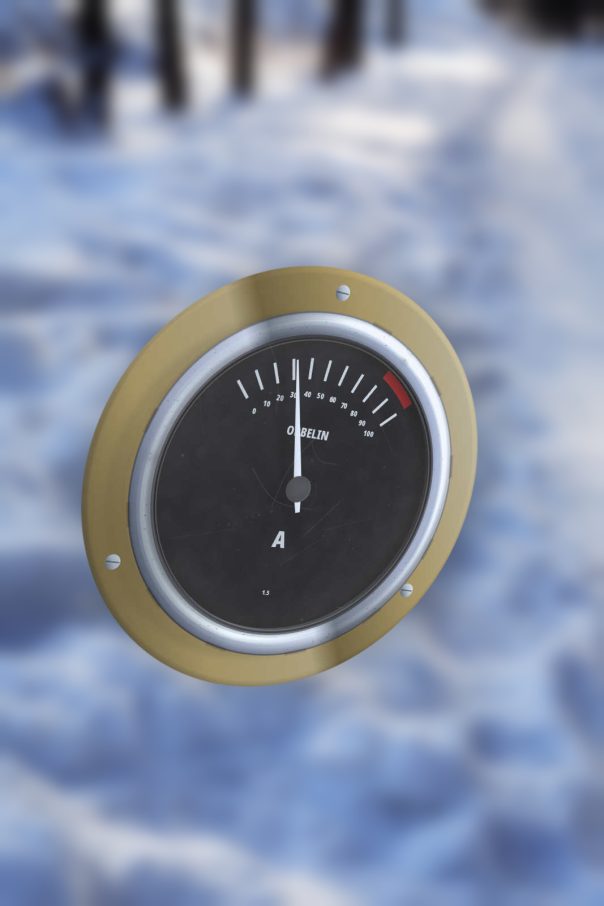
30,A
